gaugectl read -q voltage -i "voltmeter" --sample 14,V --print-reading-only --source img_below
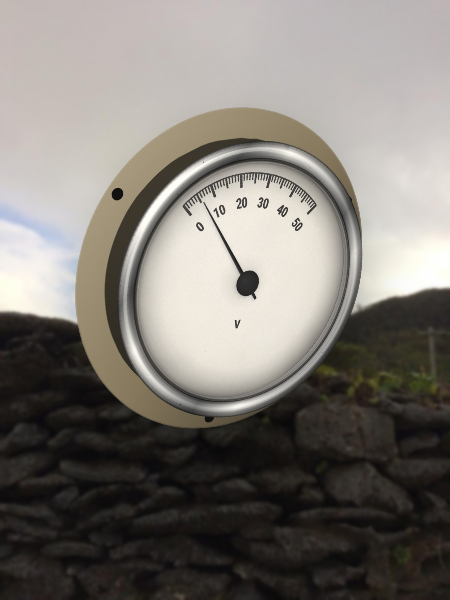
5,V
